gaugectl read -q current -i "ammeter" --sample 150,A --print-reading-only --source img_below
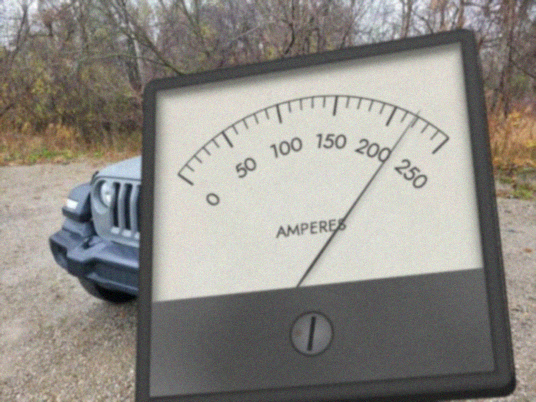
220,A
